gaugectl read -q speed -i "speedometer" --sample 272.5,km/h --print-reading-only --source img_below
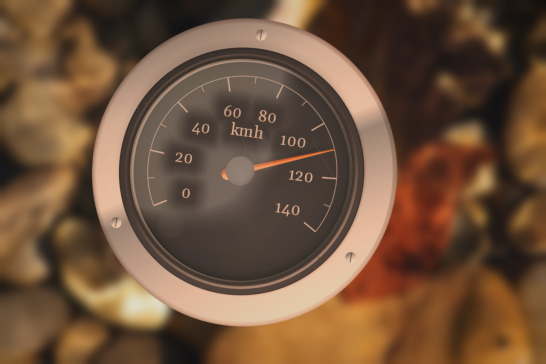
110,km/h
